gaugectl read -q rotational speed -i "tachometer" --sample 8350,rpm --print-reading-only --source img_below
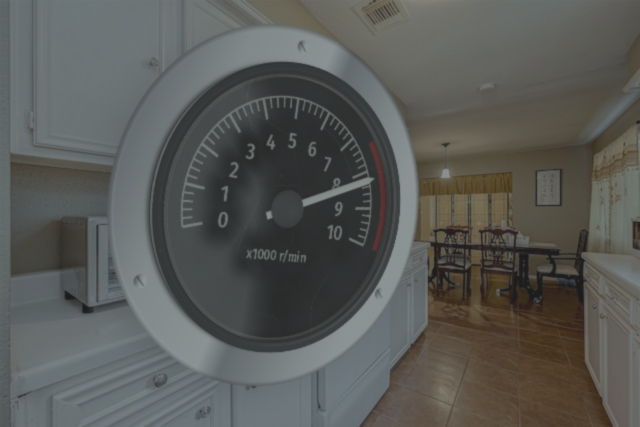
8200,rpm
